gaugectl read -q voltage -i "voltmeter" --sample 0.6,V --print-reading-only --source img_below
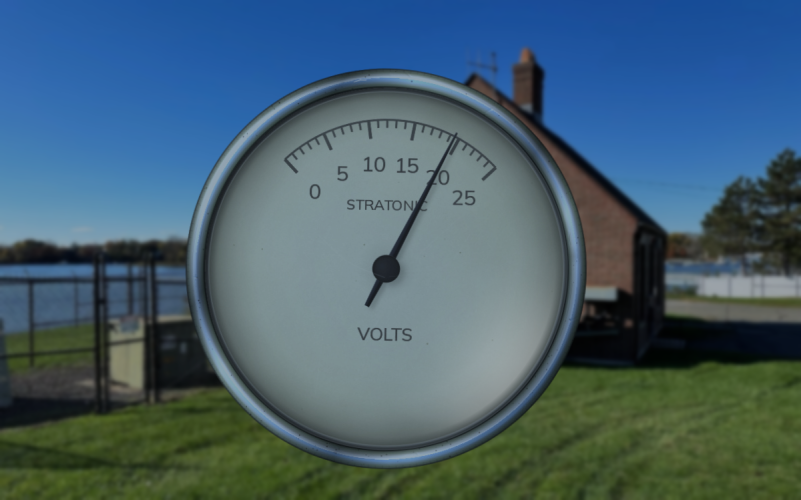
19.5,V
